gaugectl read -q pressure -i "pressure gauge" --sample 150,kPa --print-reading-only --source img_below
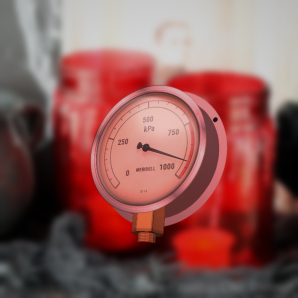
925,kPa
